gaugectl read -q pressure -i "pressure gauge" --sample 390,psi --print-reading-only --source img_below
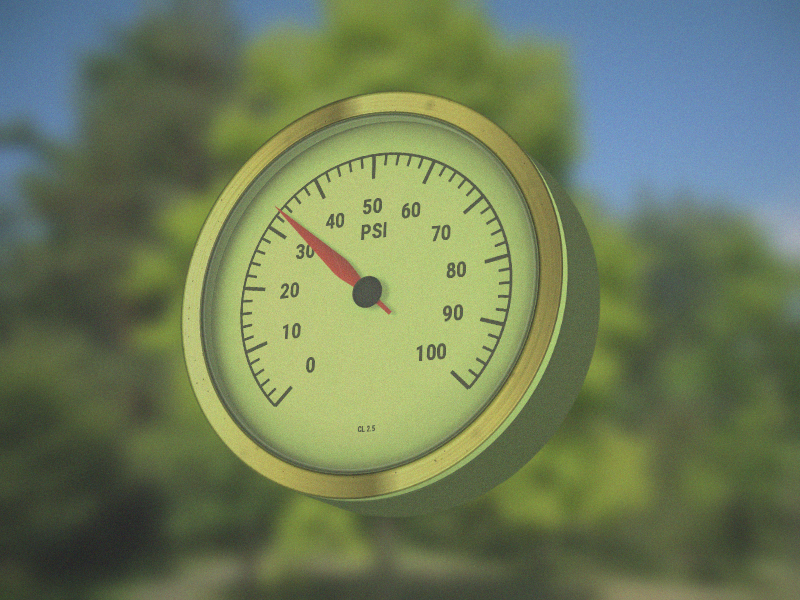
33,psi
